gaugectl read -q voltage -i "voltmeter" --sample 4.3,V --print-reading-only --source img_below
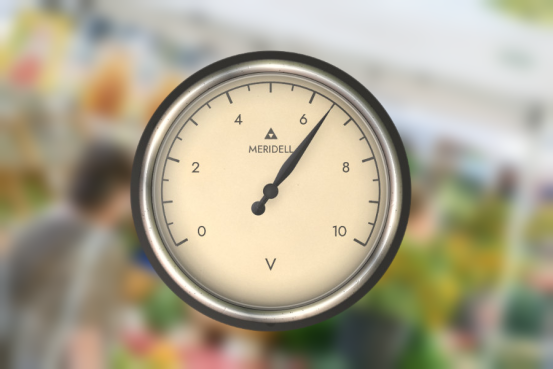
6.5,V
